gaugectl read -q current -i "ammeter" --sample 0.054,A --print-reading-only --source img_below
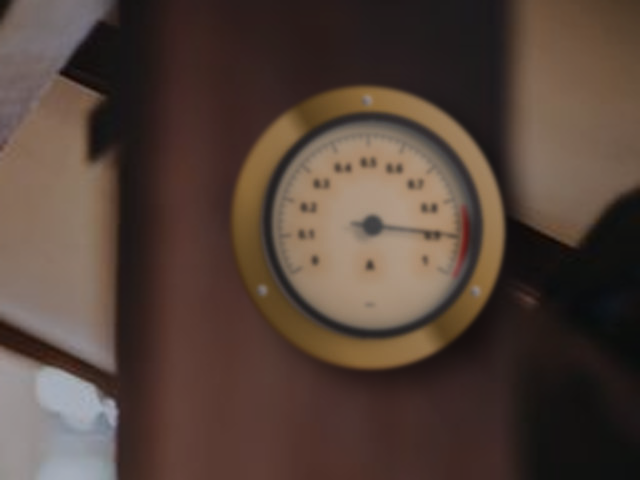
0.9,A
